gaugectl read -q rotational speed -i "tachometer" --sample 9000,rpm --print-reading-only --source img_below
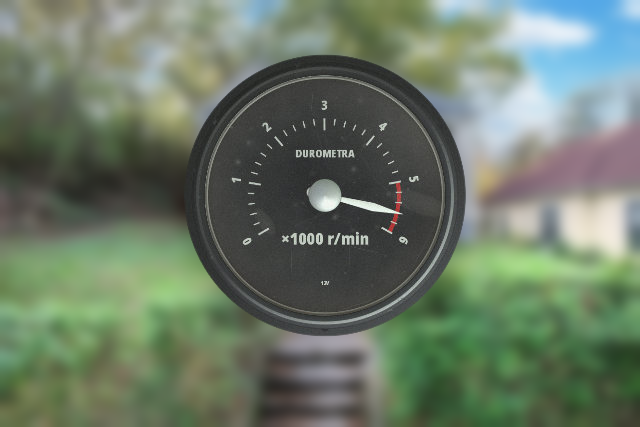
5600,rpm
